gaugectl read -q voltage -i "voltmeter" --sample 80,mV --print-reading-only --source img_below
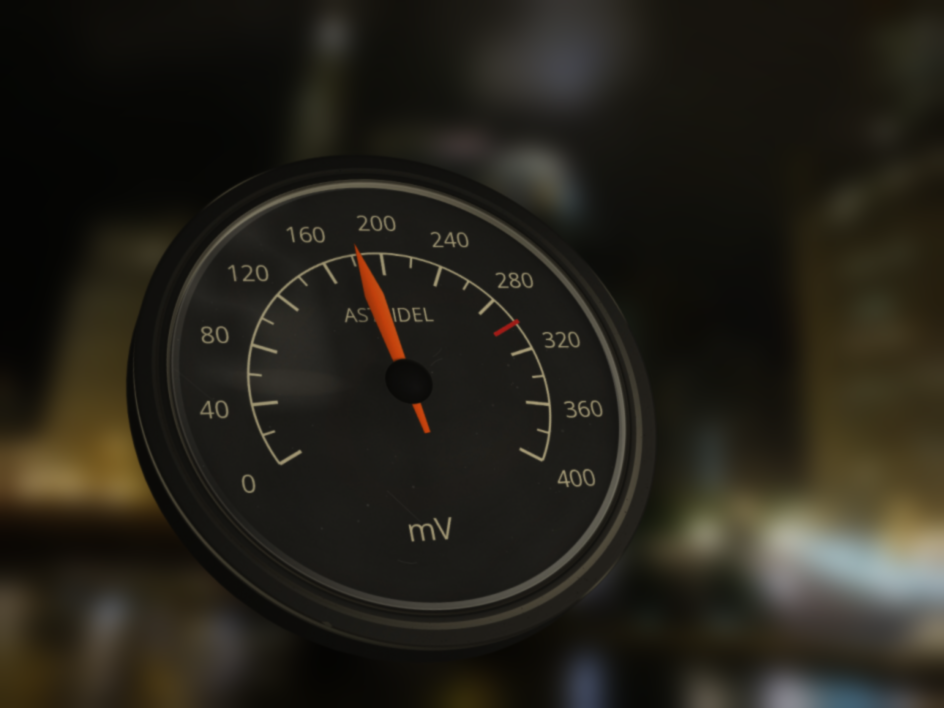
180,mV
